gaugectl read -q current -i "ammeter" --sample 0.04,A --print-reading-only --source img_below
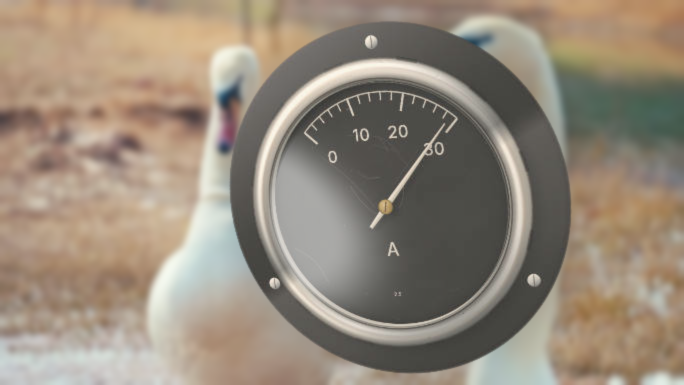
29,A
